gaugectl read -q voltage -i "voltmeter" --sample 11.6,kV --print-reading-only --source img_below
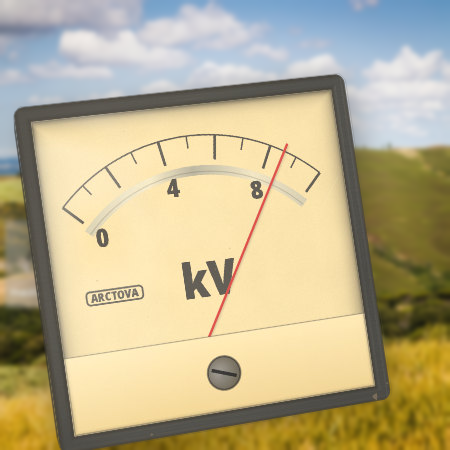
8.5,kV
